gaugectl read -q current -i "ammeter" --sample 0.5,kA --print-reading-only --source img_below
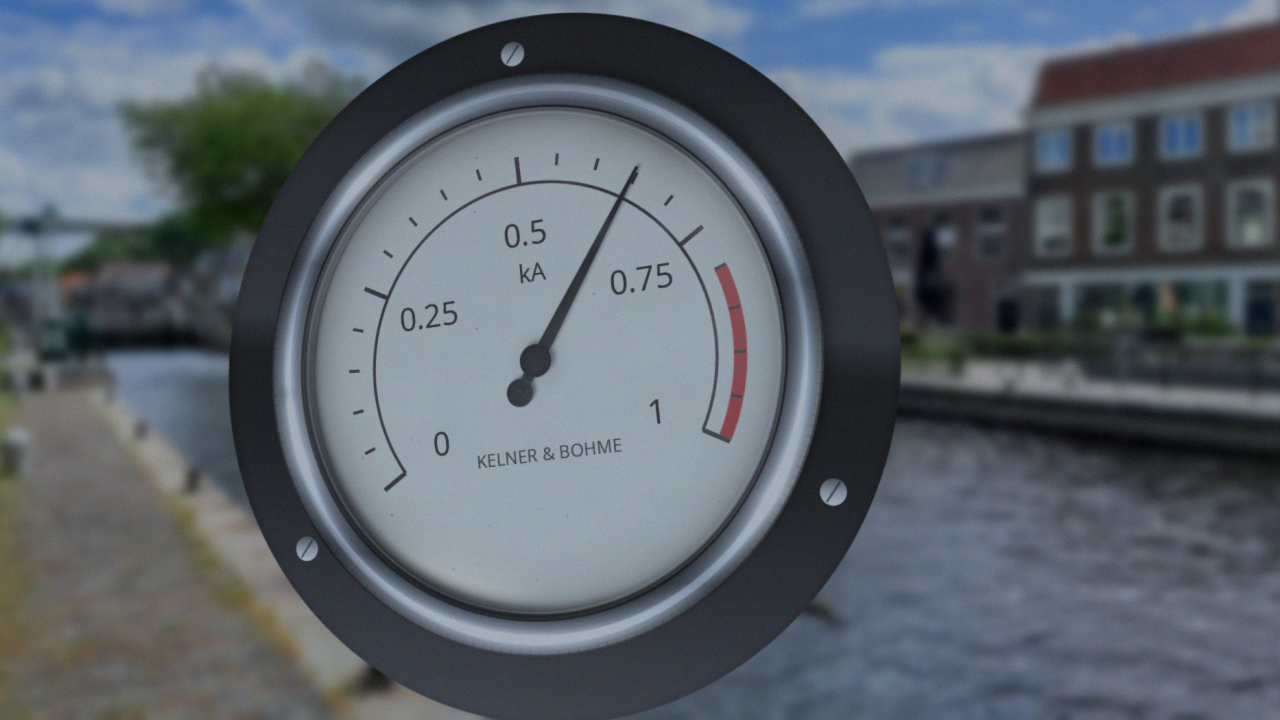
0.65,kA
